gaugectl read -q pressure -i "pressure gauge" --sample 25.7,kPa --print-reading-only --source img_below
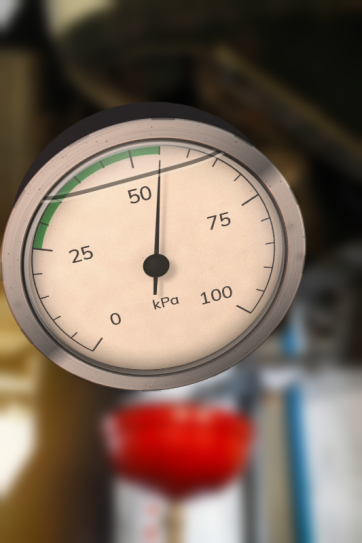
55,kPa
